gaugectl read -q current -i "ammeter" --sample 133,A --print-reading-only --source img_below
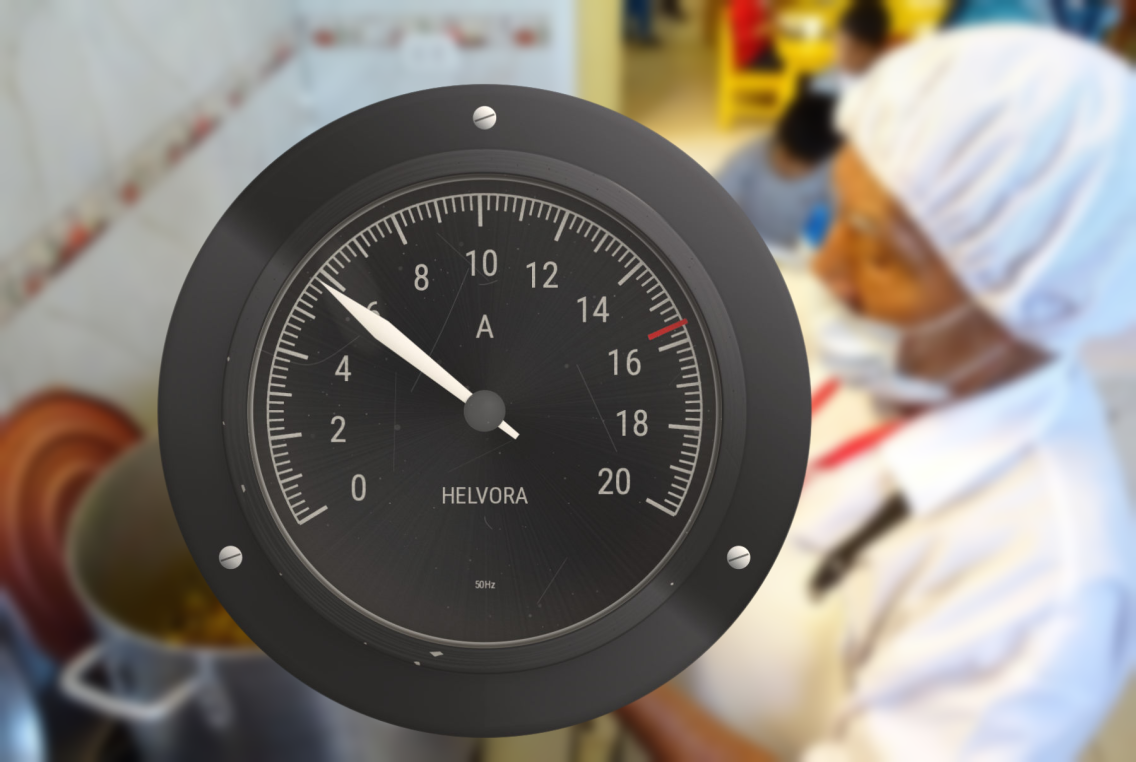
5.8,A
